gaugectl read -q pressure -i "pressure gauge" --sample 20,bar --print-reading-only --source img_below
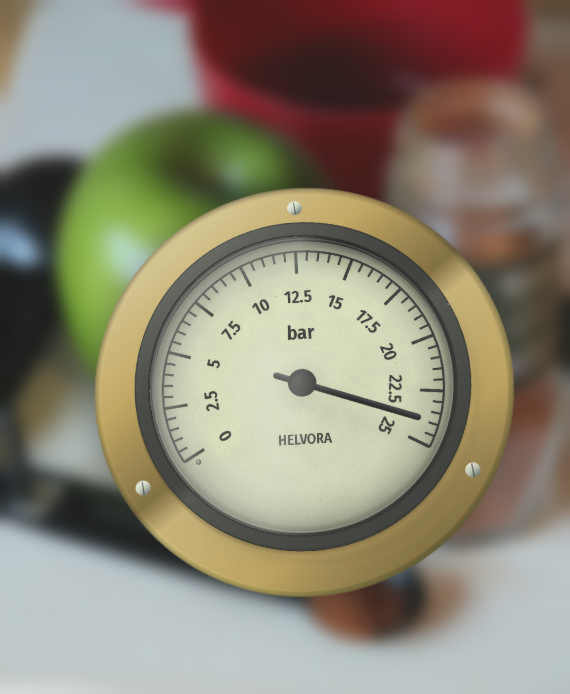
24,bar
